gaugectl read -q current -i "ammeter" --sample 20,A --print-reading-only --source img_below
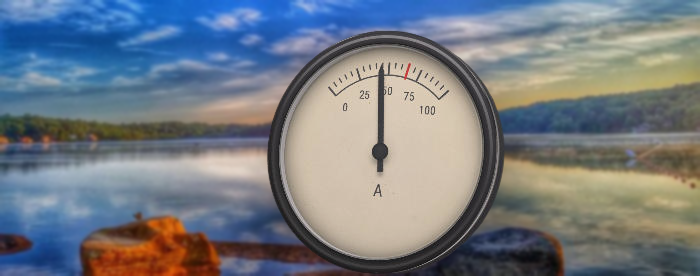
45,A
